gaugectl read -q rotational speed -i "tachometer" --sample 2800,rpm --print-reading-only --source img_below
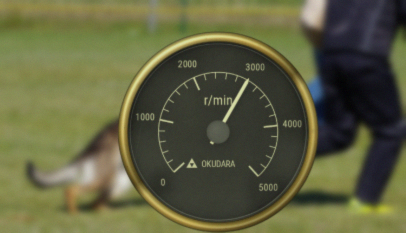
3000,rpm
